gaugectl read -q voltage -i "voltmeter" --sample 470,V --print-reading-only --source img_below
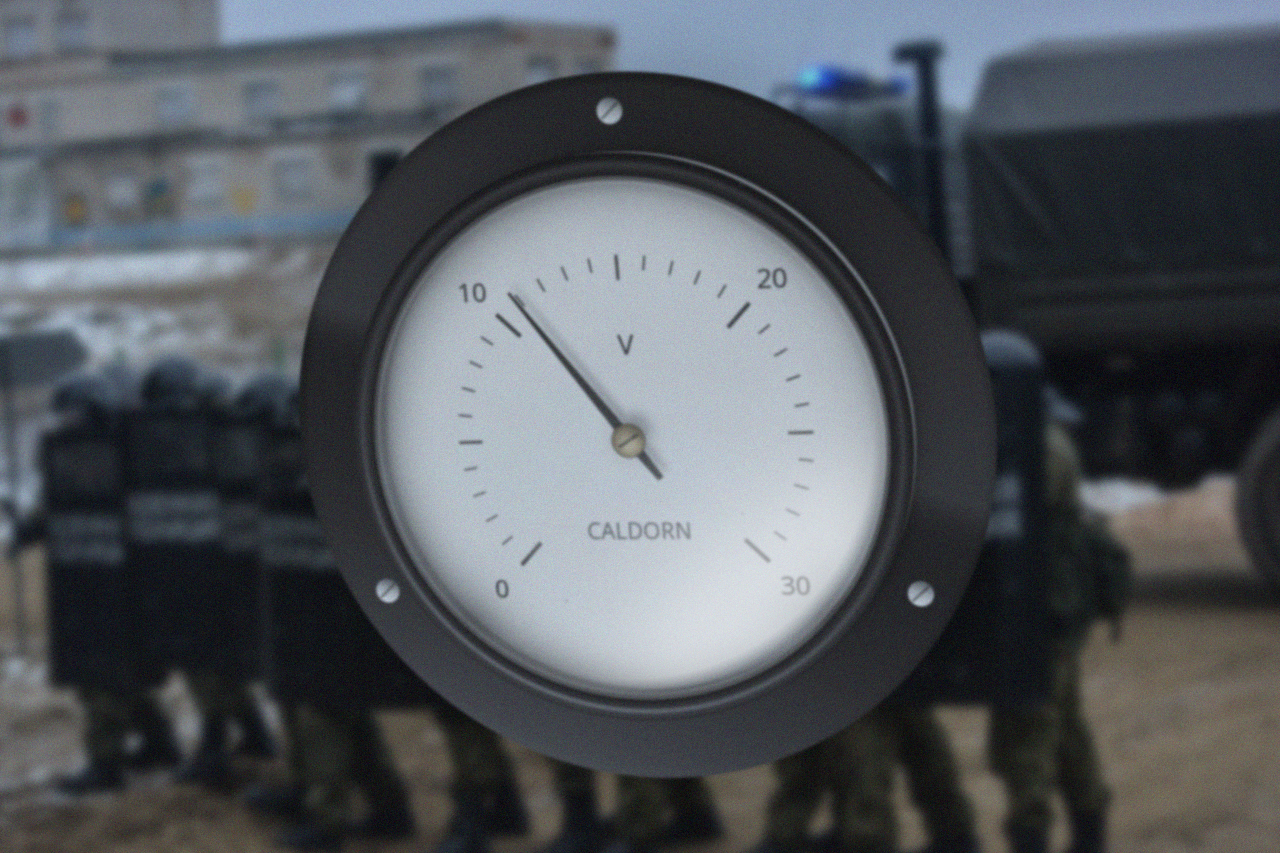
11,V
